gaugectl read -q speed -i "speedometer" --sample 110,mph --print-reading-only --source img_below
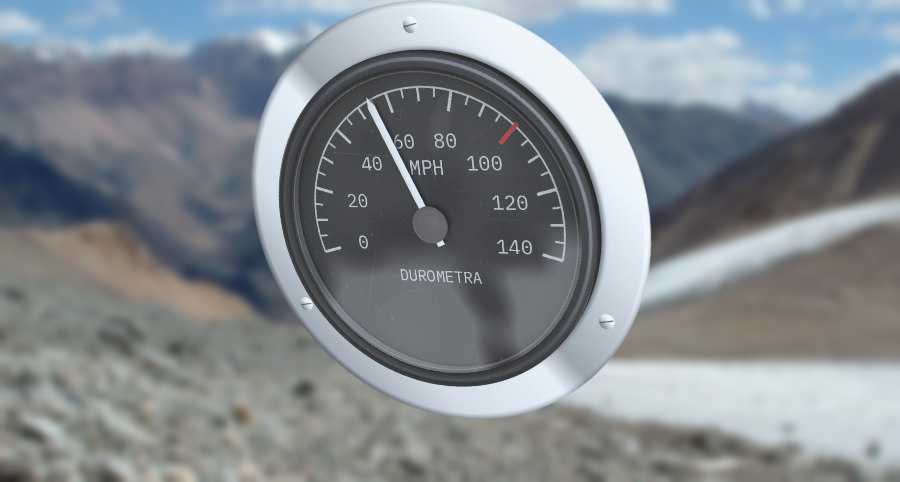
55,mph
